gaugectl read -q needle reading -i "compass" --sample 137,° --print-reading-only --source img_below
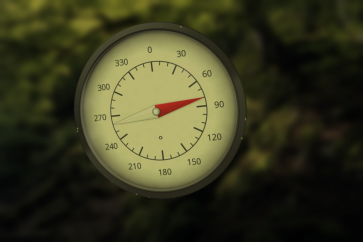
80,°
